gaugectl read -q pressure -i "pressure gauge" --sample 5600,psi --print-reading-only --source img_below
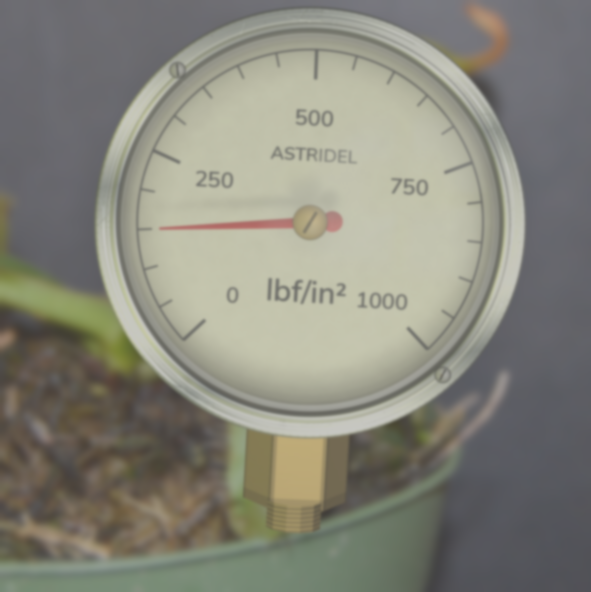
150,psi
